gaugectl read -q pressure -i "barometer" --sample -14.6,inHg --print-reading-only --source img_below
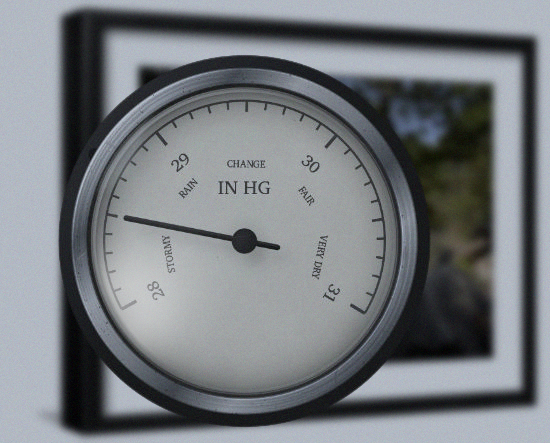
28.5,inHg
